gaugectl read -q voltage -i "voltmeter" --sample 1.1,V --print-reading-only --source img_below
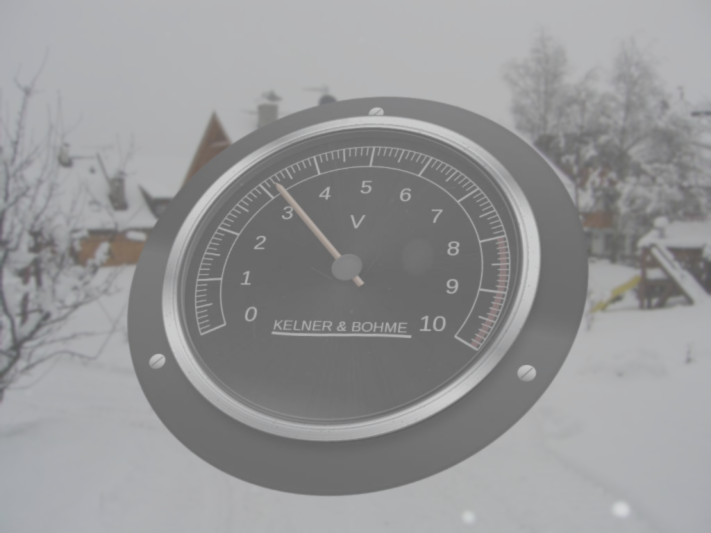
3.2,V
